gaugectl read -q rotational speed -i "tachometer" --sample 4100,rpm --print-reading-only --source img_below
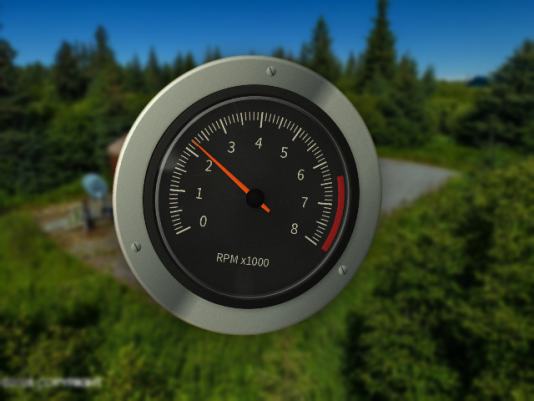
2200,rpm
